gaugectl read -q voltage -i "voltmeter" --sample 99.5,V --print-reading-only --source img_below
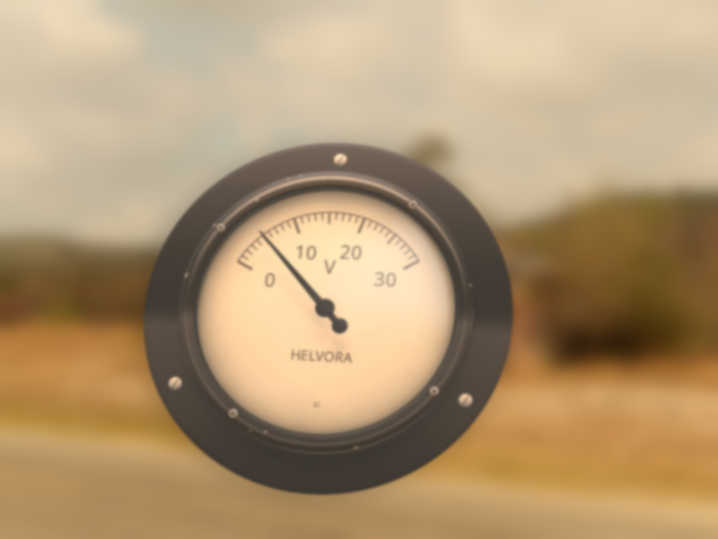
5,V
